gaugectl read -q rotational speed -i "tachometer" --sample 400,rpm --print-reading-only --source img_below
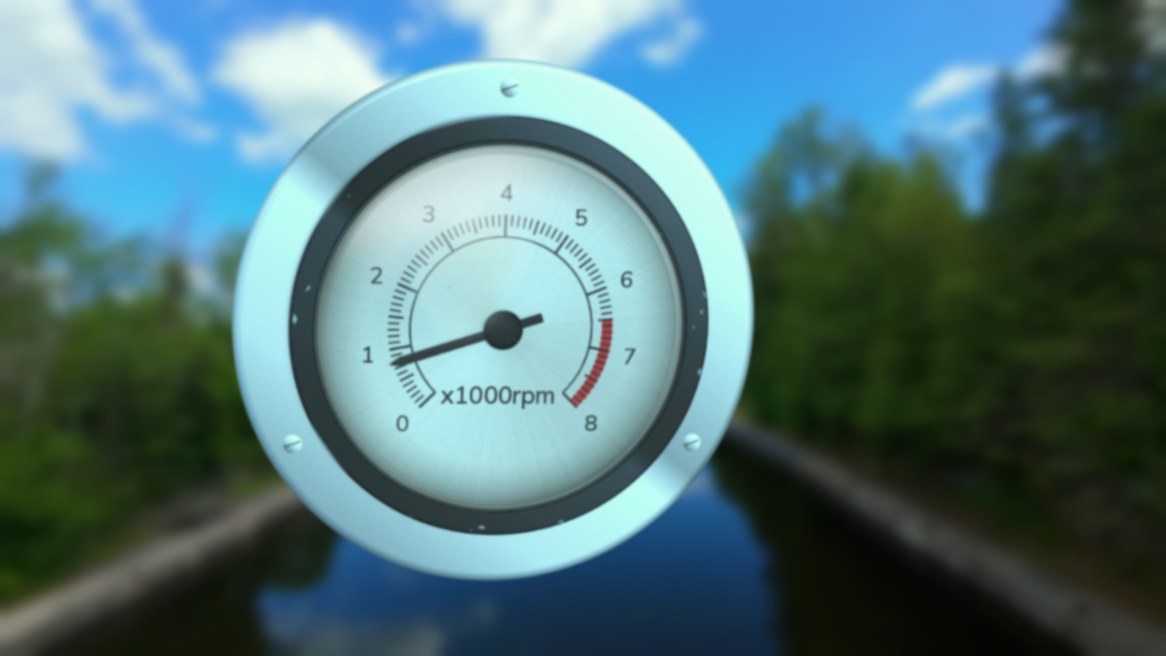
800,rpm
